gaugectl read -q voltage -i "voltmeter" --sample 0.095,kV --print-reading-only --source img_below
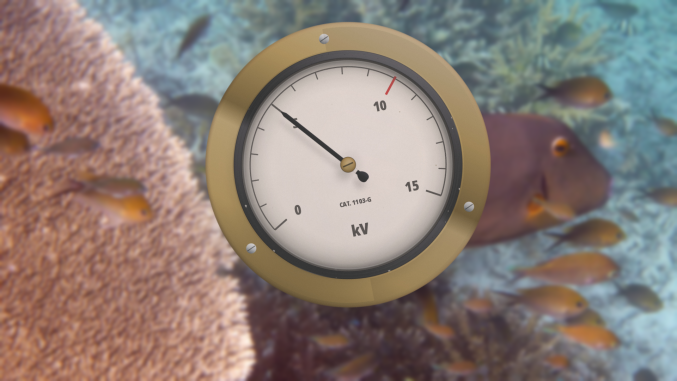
5,kV
